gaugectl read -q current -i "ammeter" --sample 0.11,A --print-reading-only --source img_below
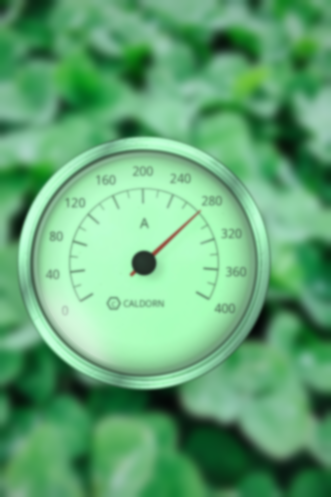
280,A
